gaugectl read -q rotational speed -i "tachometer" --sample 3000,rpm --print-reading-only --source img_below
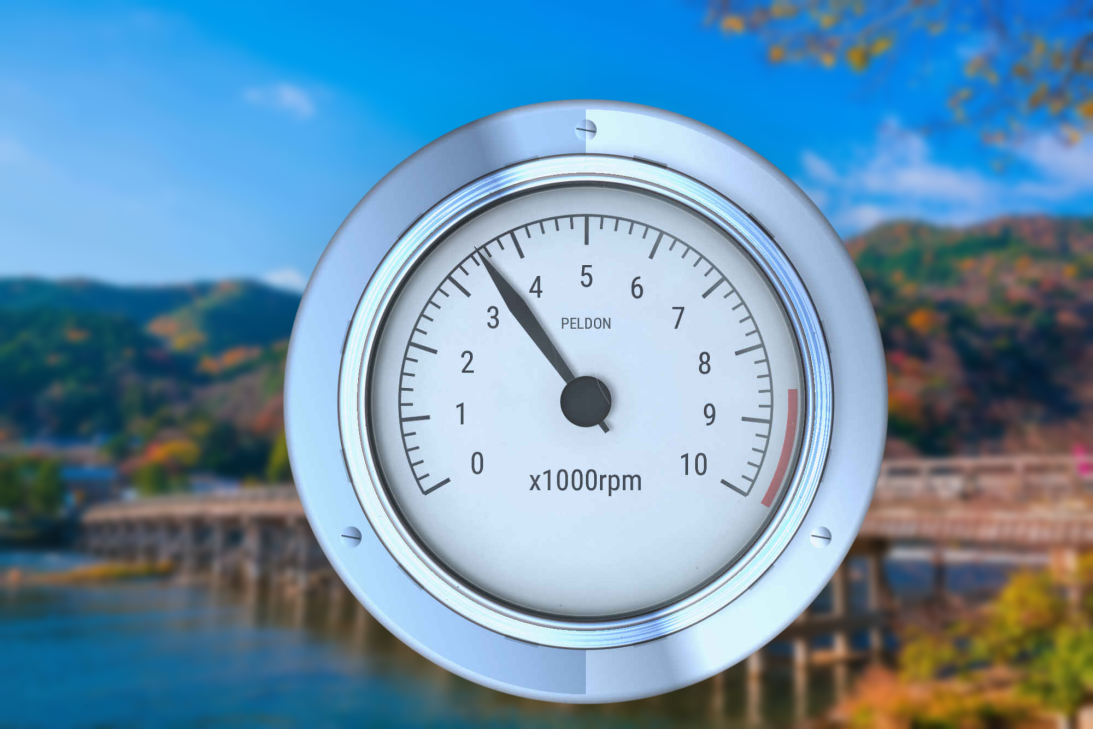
3500,rpm
